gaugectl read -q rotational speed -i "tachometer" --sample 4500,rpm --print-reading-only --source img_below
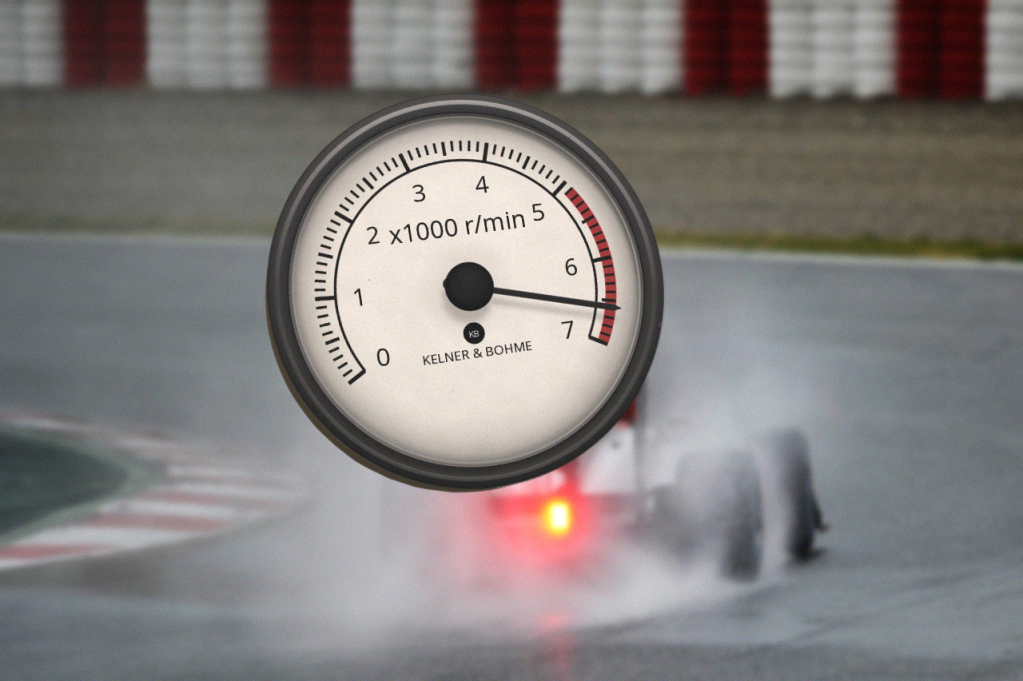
6600,rpm
